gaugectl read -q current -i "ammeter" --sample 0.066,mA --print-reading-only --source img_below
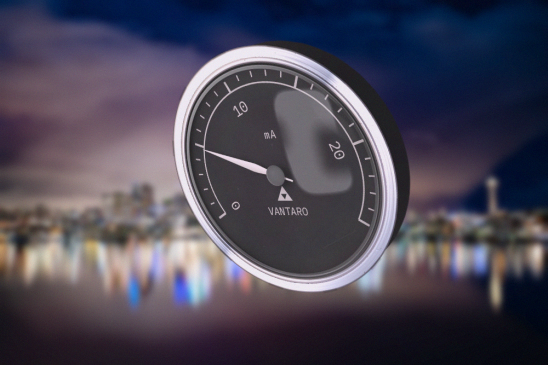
5,mA
